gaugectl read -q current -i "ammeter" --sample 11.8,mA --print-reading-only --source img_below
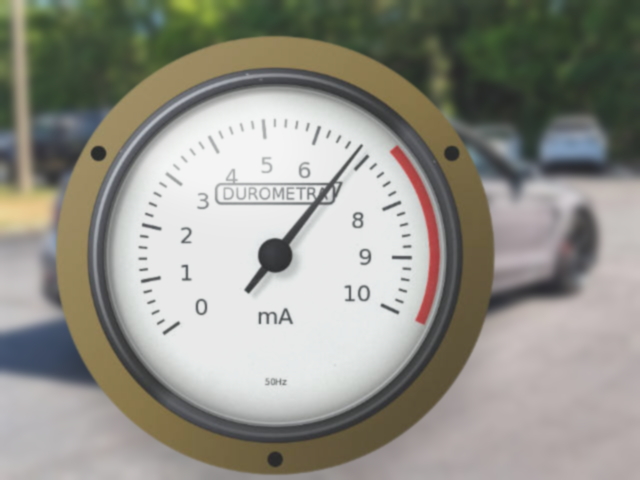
6.8,mA
